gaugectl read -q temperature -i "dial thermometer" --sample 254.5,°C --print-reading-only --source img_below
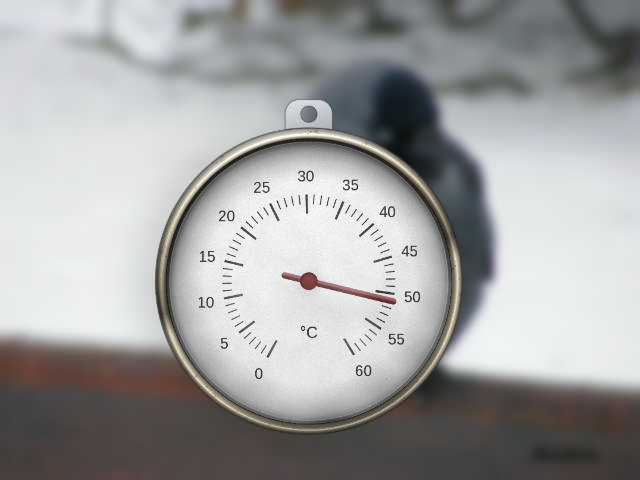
51,°C
